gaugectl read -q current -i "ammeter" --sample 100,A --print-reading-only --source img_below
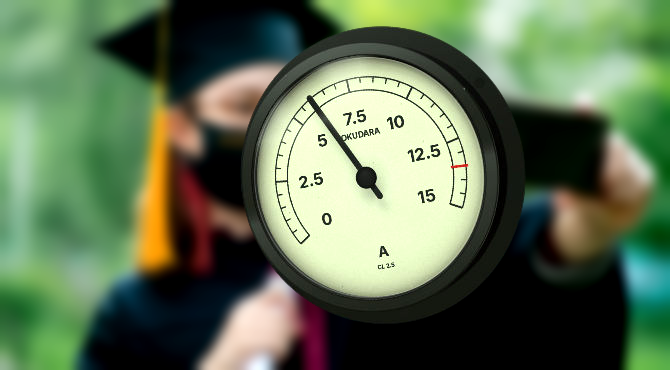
6,A
